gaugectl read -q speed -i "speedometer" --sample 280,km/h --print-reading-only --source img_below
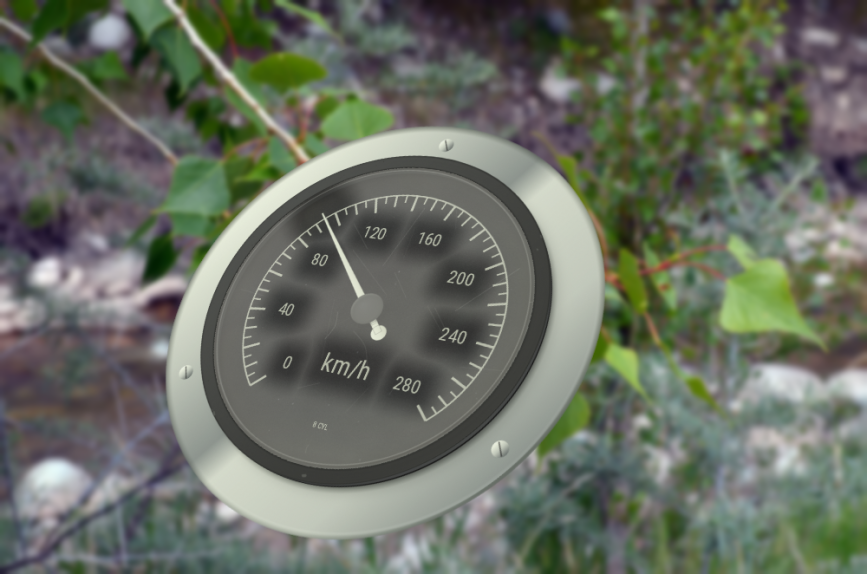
95,km/h
